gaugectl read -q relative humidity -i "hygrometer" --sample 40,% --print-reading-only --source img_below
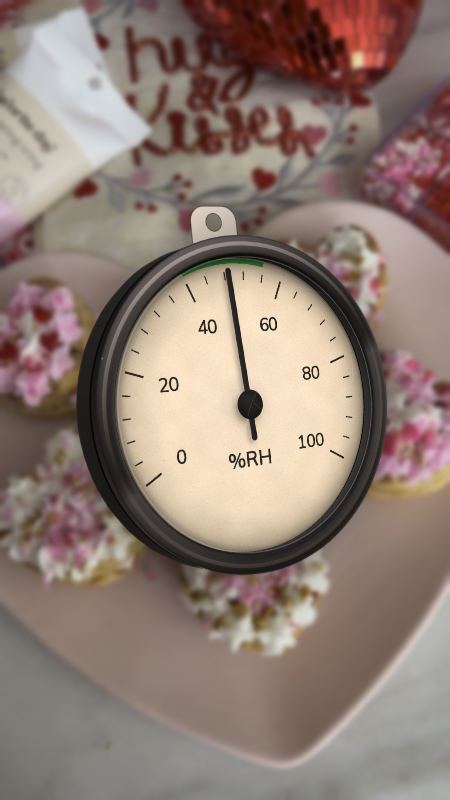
48,%
